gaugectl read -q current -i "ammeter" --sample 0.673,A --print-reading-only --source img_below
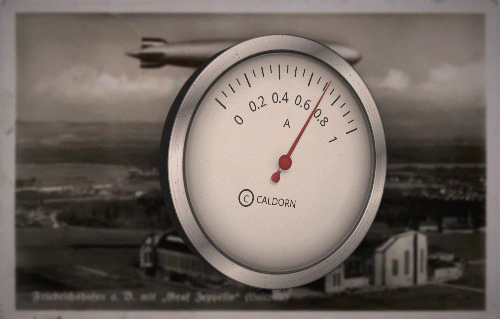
0.7,A
